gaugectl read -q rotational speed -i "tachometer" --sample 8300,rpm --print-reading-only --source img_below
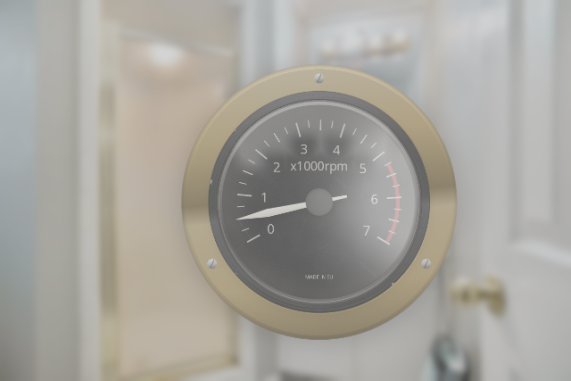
500,rpm
